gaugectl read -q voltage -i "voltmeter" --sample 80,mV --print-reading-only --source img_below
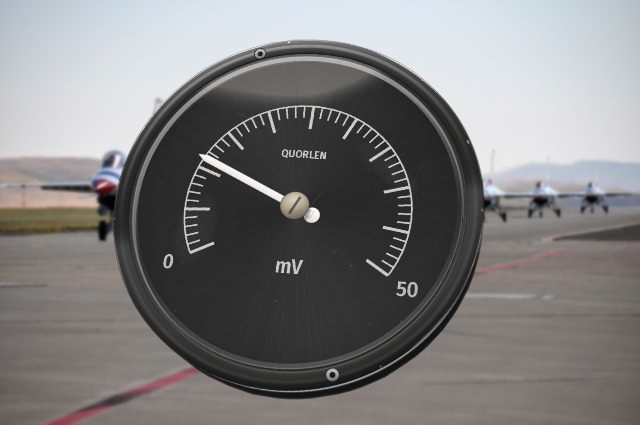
11,mV
